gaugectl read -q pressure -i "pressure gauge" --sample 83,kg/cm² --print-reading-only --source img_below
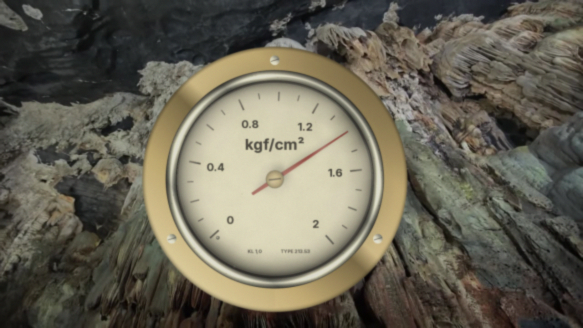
1.4,kg/cm²
